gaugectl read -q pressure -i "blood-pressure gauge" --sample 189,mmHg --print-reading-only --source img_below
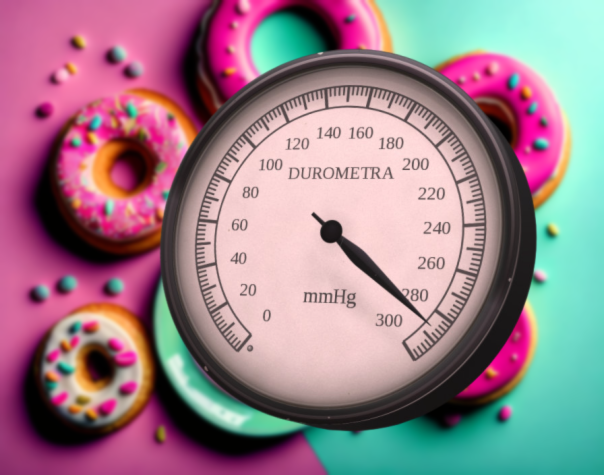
286,mmHg
